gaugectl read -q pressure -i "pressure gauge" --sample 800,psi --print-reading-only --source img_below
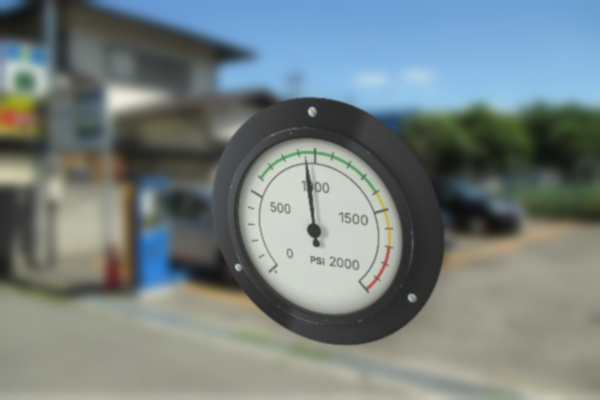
950,psi
